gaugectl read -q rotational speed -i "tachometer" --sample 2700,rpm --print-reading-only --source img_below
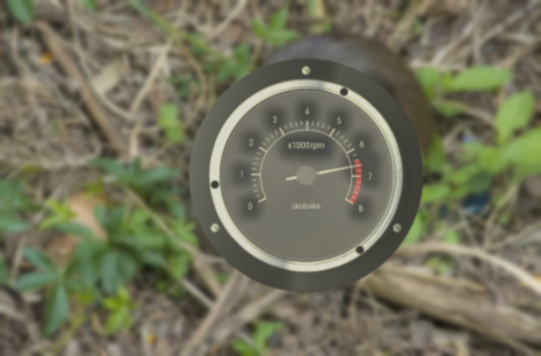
6600,rpm
